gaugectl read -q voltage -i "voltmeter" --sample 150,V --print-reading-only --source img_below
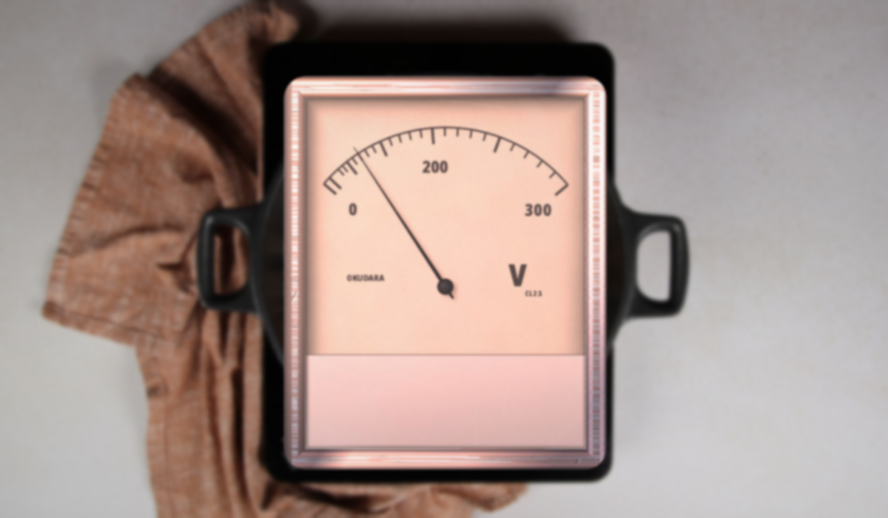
120,V
